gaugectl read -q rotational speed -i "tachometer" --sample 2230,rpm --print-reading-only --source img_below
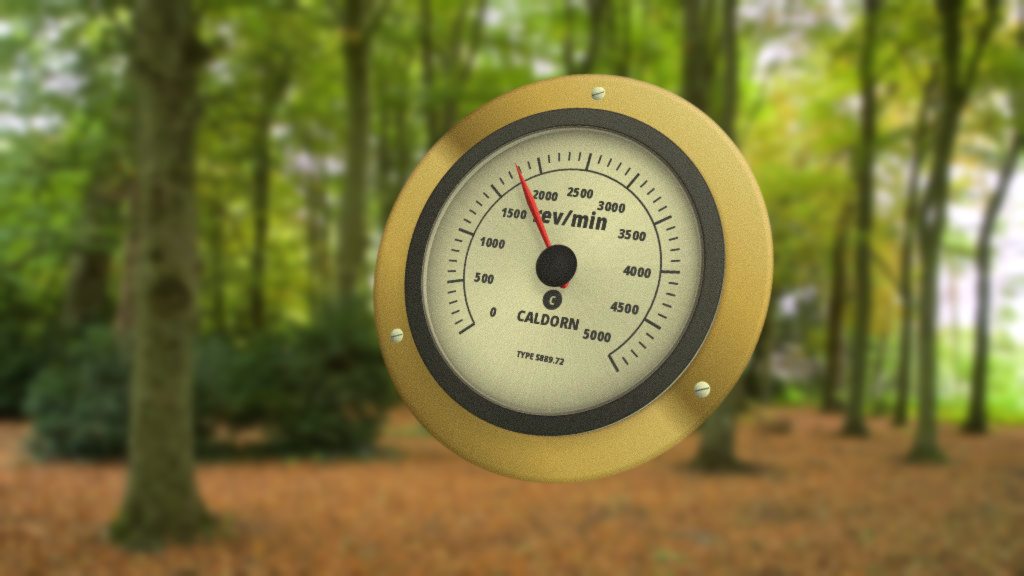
1800,rpm
